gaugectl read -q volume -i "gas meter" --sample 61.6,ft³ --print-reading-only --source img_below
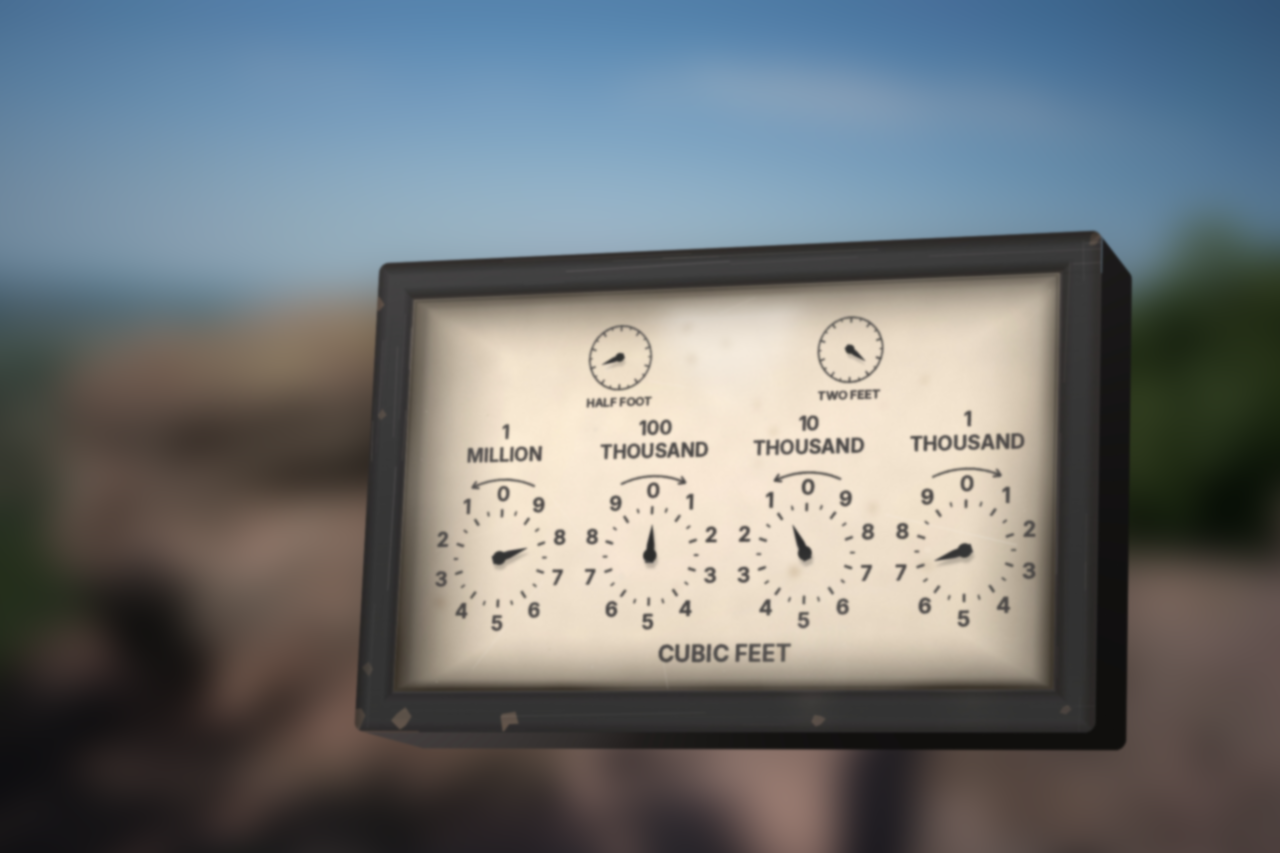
800700,ft³
